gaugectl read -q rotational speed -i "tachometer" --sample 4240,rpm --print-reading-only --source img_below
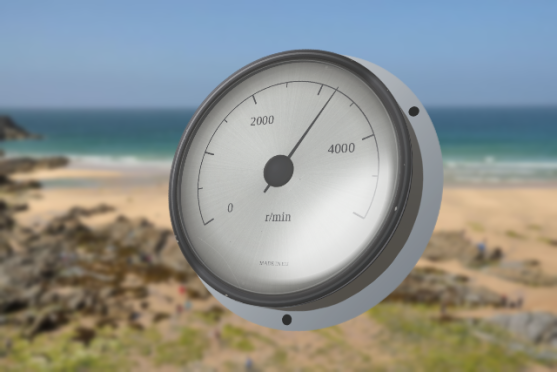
3250,rpm
